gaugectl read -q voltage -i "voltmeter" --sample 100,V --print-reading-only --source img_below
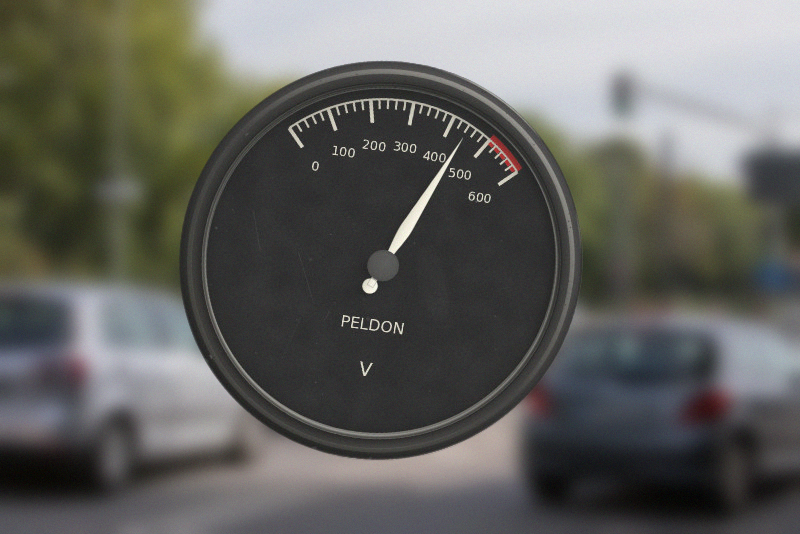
440,V
